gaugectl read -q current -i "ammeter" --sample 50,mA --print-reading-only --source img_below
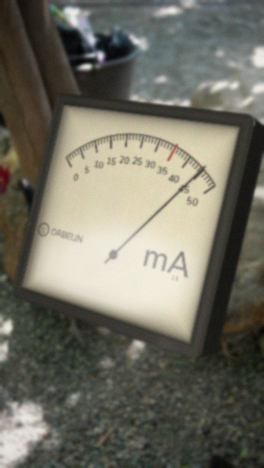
45,mA
